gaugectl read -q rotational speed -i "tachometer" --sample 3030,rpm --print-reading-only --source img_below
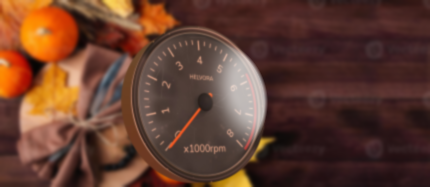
0,rpm
